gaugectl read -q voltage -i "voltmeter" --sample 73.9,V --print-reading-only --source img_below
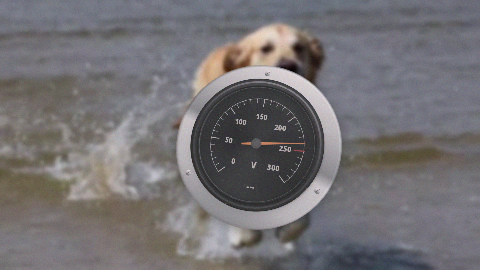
240,V
